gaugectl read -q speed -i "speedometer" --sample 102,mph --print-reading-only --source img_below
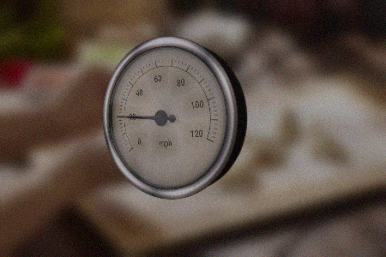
20,mph
